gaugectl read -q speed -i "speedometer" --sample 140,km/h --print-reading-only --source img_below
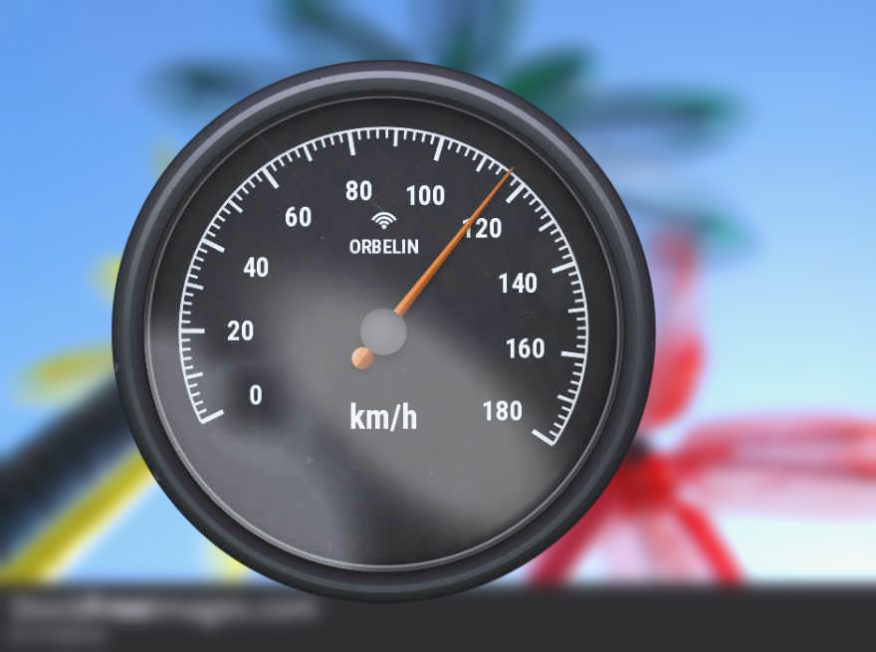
116,km/h
